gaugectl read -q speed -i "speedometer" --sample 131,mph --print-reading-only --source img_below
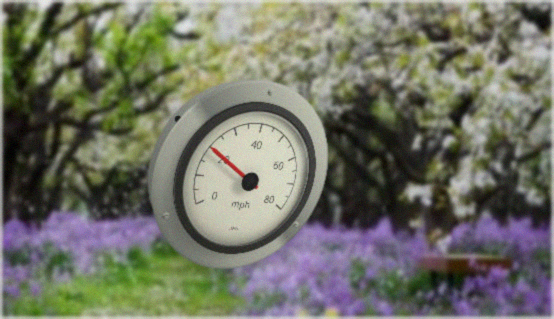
20,mph
